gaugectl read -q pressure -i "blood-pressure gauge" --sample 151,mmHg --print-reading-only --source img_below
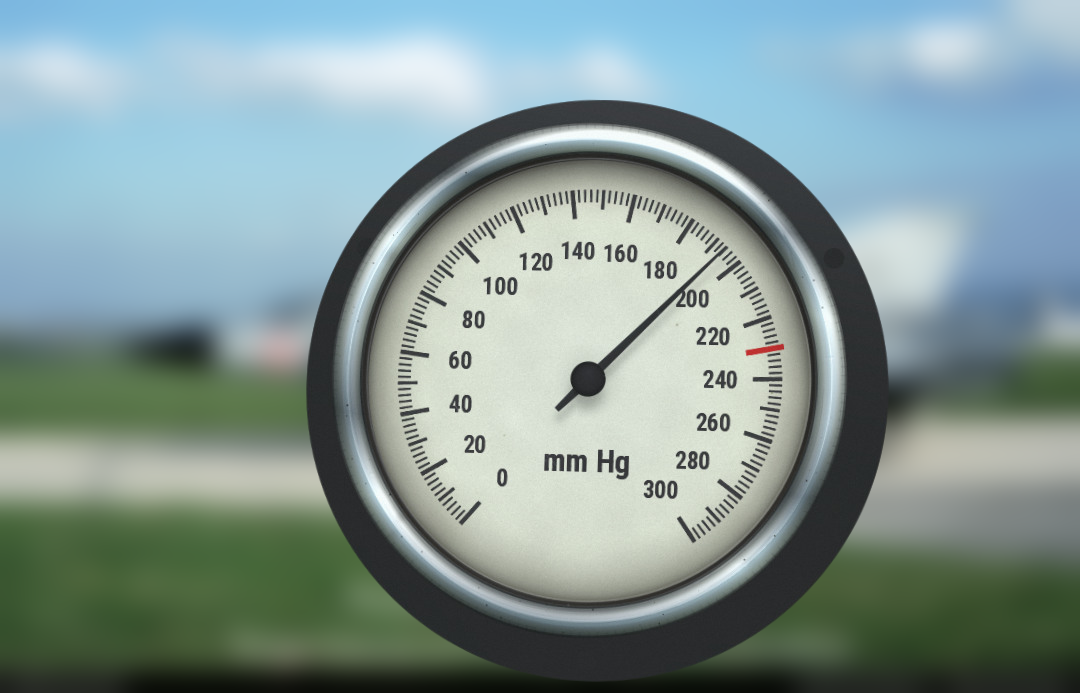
194,mmHg
